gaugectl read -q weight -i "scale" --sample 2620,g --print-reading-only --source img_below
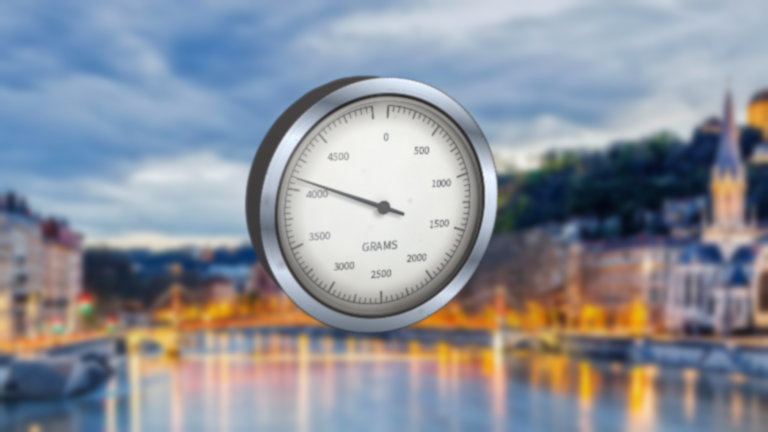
4100,g
